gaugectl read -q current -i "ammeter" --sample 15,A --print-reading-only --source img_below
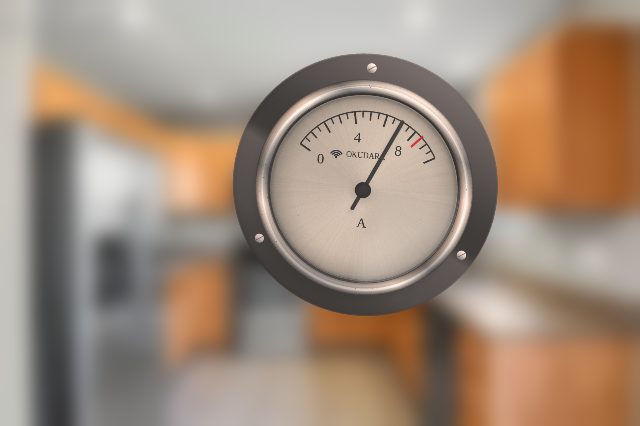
7,A
